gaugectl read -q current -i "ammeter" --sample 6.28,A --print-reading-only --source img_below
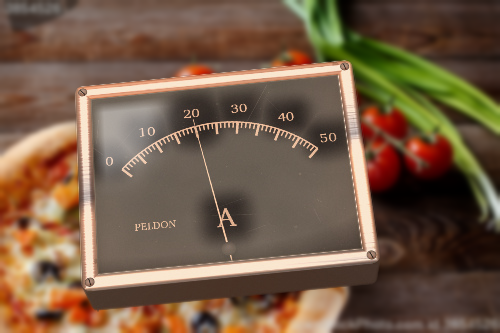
20,A
